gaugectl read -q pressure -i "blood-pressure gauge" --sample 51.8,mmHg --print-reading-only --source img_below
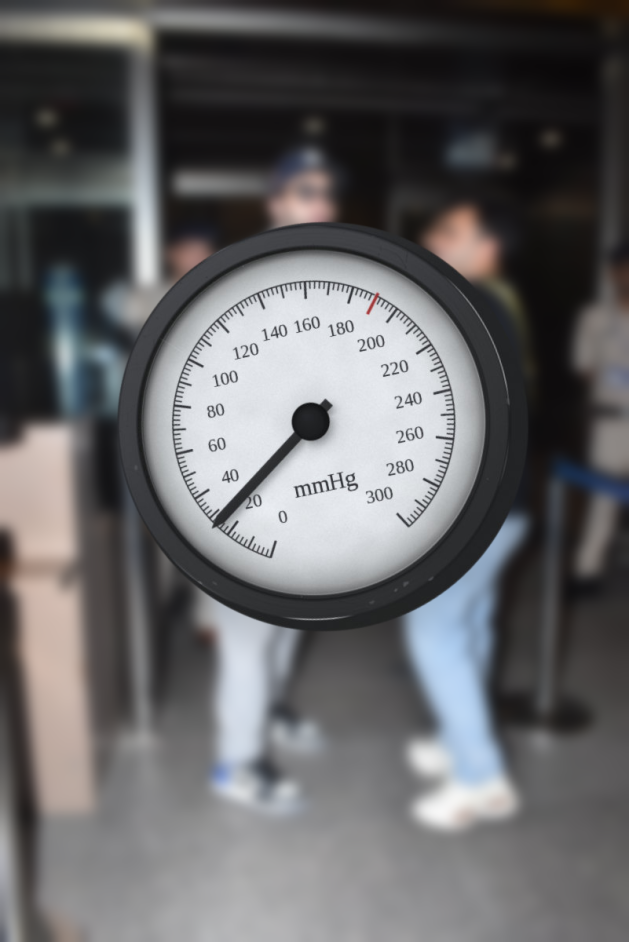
26,mmHg
